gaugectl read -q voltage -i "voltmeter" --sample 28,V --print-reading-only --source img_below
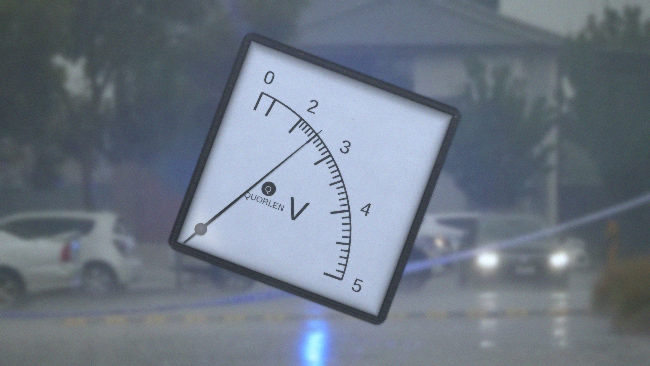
2.5,V
